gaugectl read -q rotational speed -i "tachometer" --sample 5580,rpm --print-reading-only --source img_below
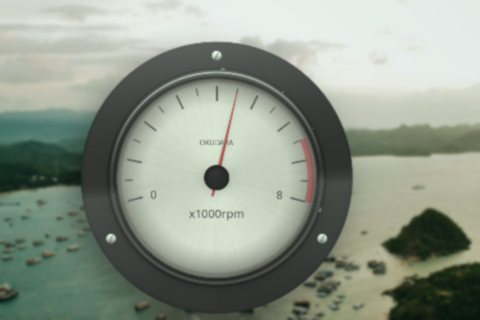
4500,rpm
